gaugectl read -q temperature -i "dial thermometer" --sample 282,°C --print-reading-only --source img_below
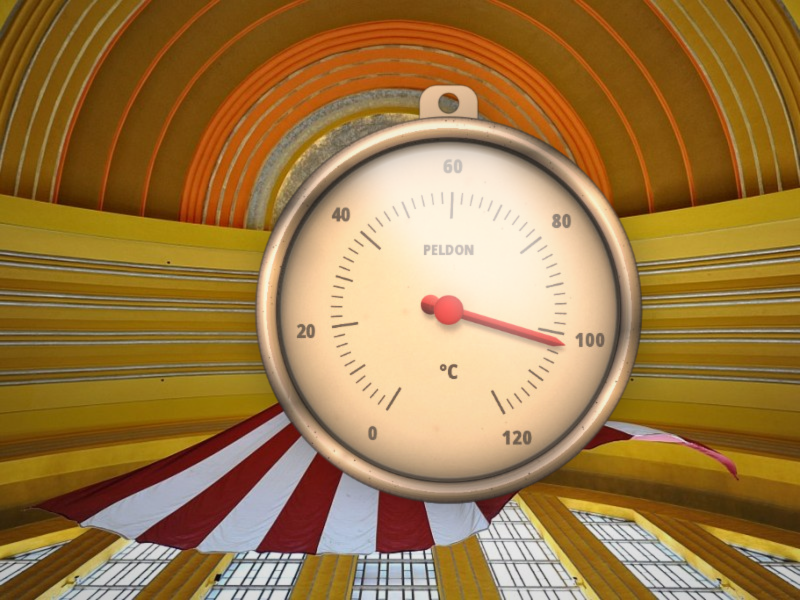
102,°C
